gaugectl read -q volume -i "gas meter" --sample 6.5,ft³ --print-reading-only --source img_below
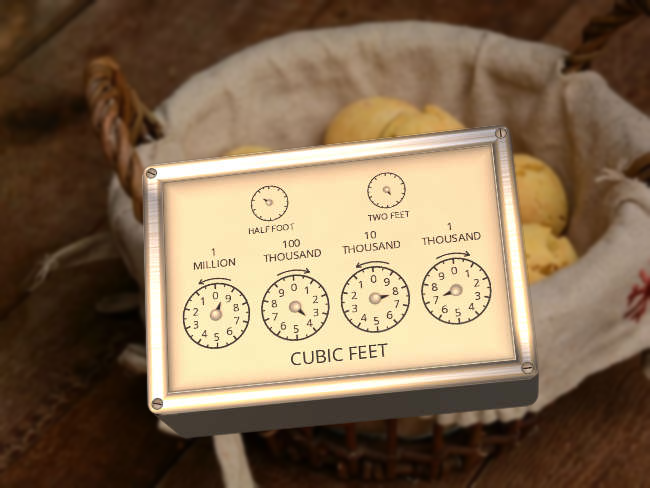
937700,ft³
